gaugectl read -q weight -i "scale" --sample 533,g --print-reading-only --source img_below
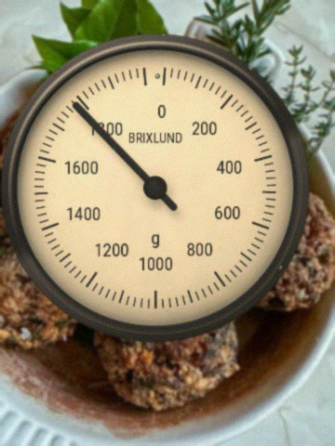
1780,g
